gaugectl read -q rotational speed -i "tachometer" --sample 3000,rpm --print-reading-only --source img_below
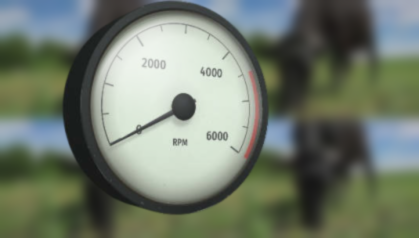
0,rpm
